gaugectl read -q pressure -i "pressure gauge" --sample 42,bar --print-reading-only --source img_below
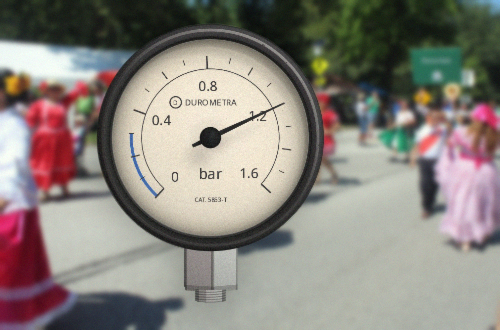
1.2,bar
